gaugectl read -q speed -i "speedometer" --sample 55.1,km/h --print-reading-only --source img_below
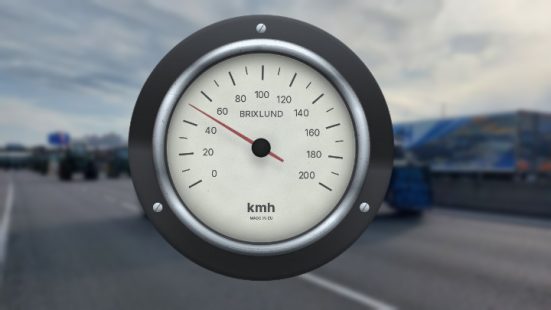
50,km/h
